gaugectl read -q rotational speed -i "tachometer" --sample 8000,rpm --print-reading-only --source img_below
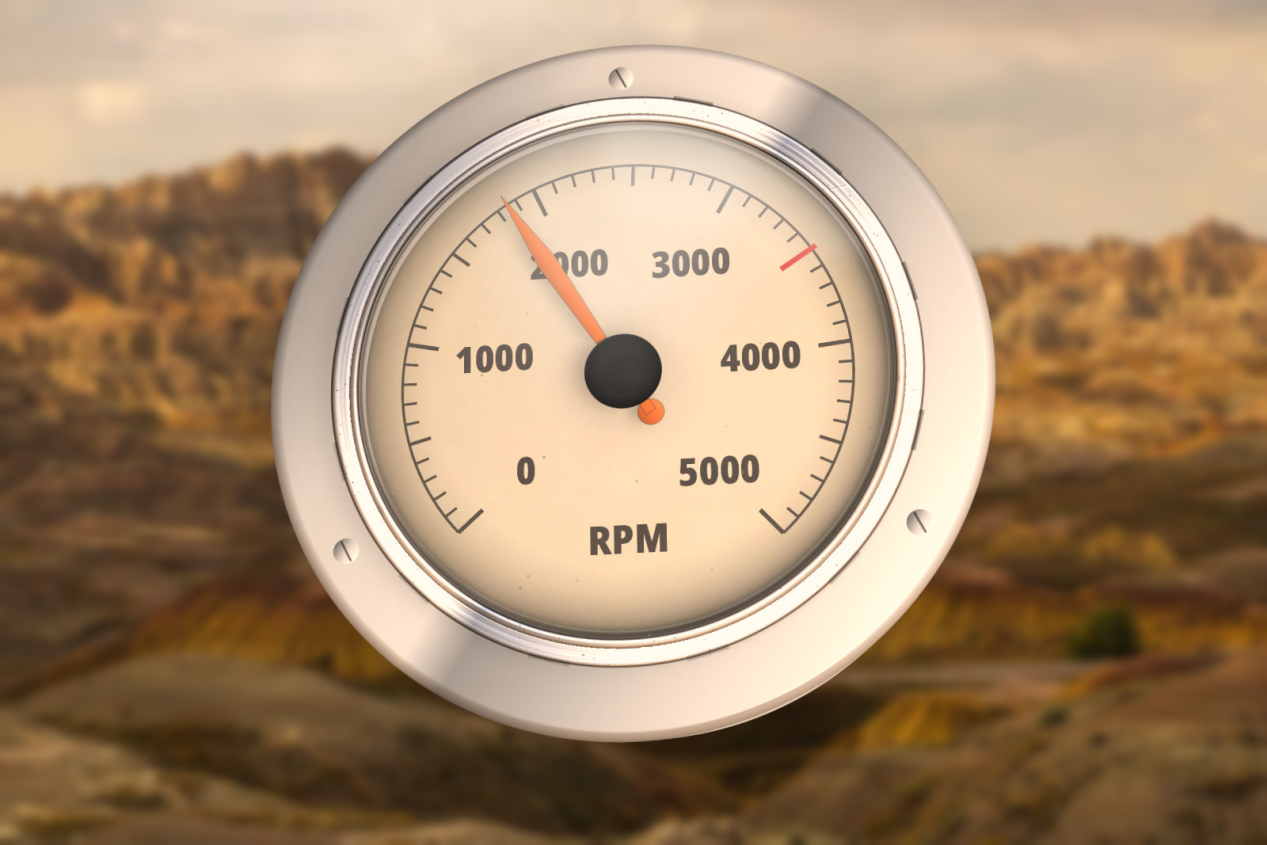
1850,rpm
